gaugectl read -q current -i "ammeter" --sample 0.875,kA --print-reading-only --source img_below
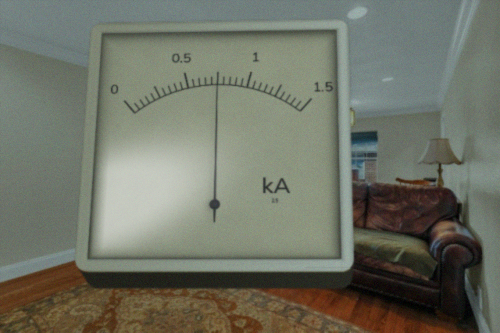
0.75,kA
